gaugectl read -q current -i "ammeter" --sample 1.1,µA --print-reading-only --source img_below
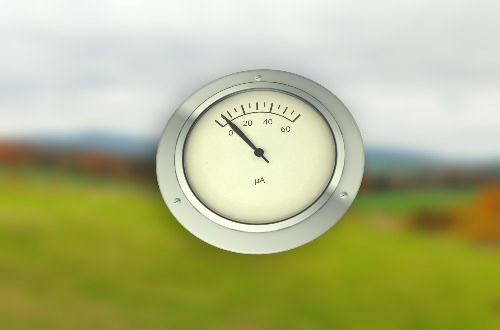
5,µA
